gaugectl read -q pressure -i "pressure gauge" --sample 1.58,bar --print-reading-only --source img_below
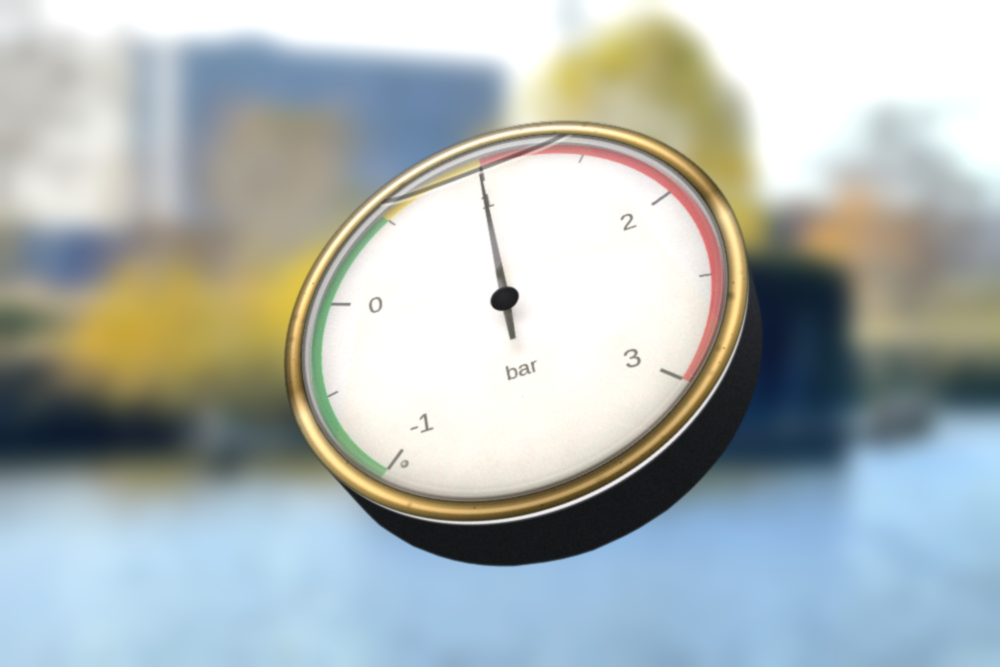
1,bar
